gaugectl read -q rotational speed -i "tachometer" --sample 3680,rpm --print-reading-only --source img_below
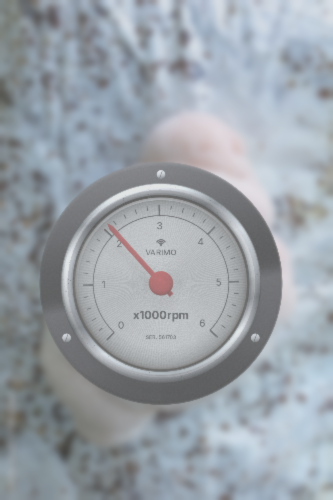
2100,rpm
